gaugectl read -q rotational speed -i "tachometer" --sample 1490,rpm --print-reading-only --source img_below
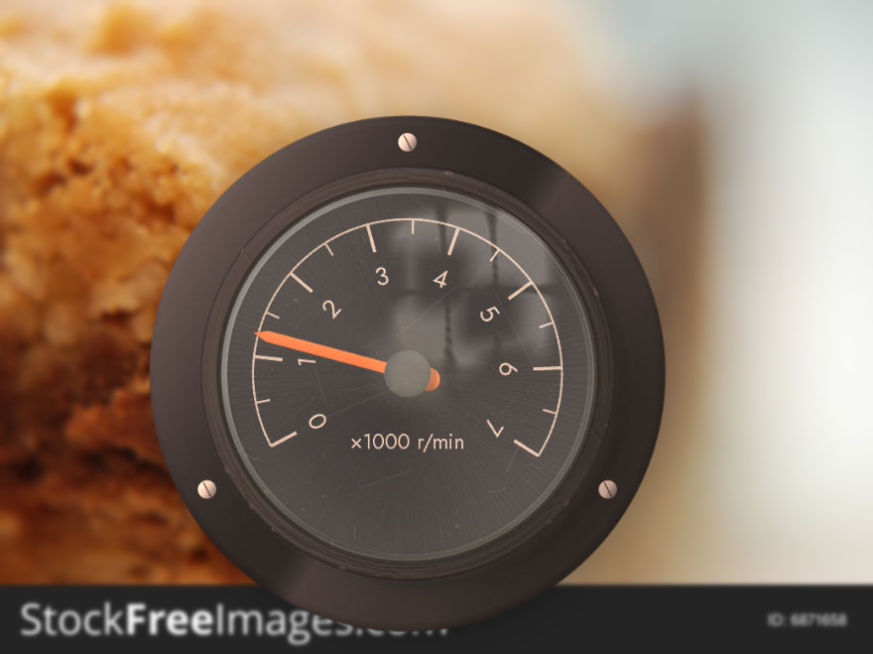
1250,rpm
